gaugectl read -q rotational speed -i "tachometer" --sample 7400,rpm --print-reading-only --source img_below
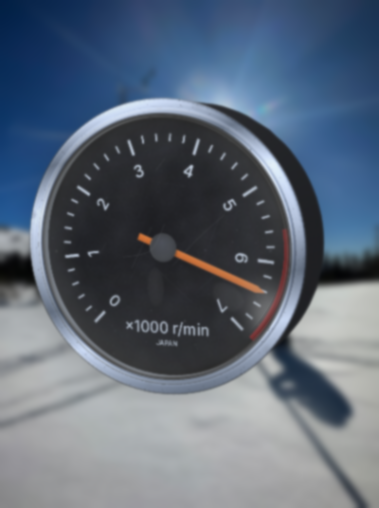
6400,rpm
